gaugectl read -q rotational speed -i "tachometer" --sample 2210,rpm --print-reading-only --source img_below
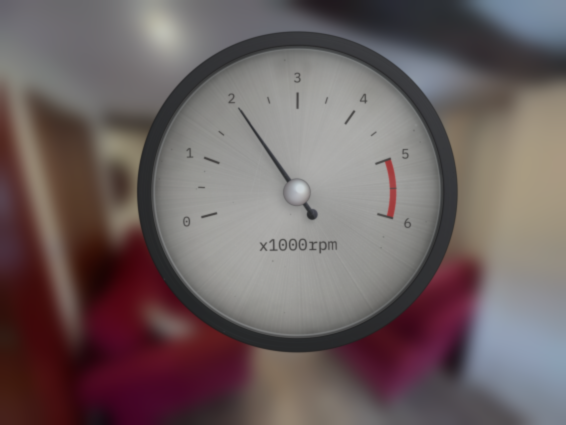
2000,rpm
